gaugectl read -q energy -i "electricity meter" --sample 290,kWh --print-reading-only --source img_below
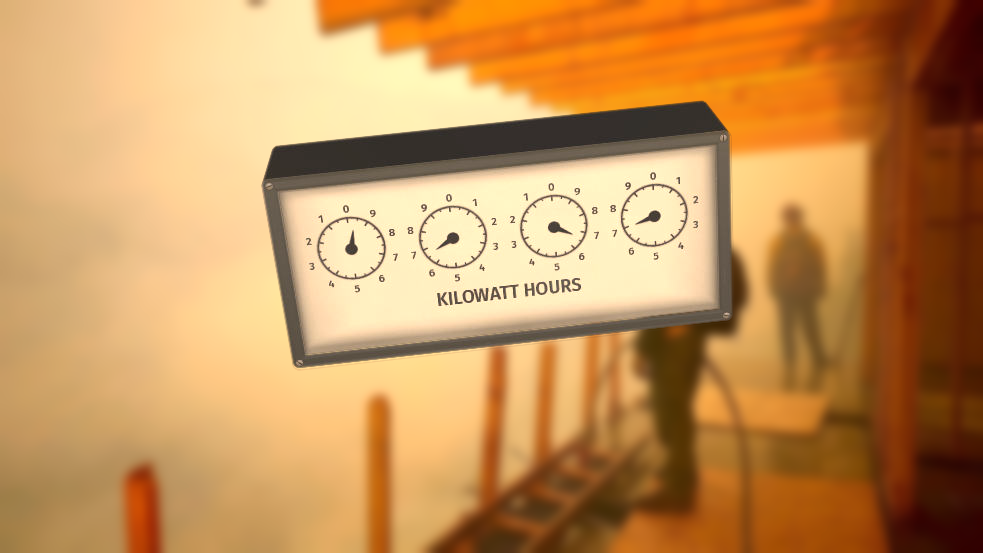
9667,kWh
